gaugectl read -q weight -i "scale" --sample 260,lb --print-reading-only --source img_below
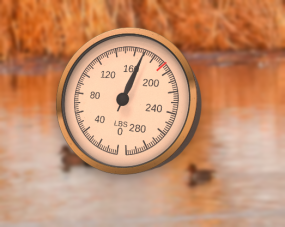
170,lb
